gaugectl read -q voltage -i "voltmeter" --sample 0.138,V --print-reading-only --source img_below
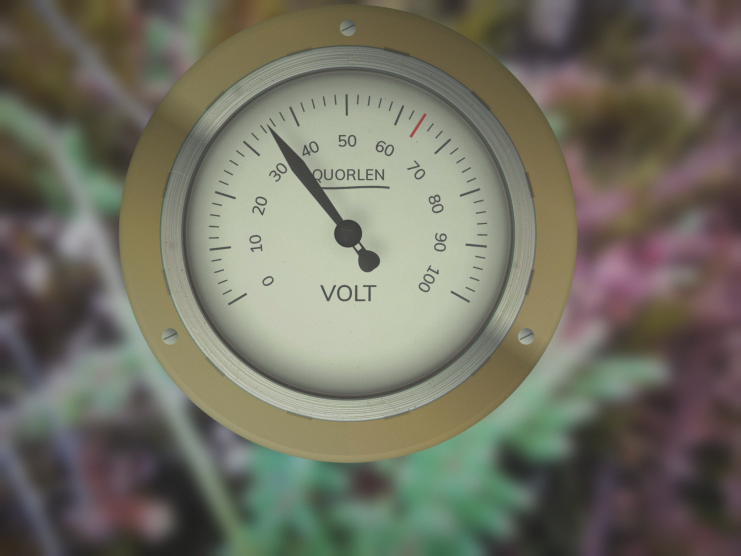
35,V
